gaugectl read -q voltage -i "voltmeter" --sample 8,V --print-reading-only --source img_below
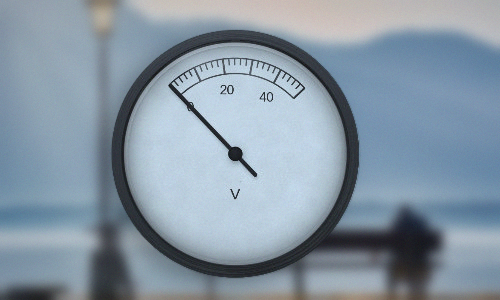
0,V
